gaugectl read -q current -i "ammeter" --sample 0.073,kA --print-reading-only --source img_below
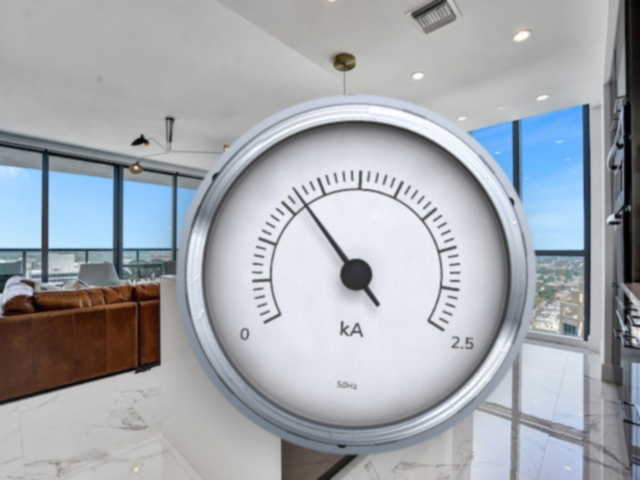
0.85,kA
